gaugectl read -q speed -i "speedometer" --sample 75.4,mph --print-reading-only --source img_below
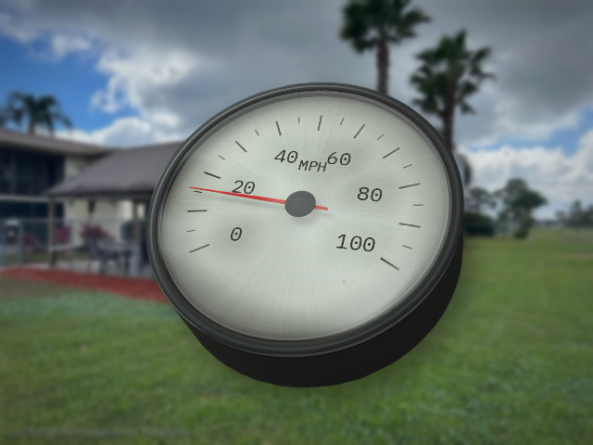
15,mph
